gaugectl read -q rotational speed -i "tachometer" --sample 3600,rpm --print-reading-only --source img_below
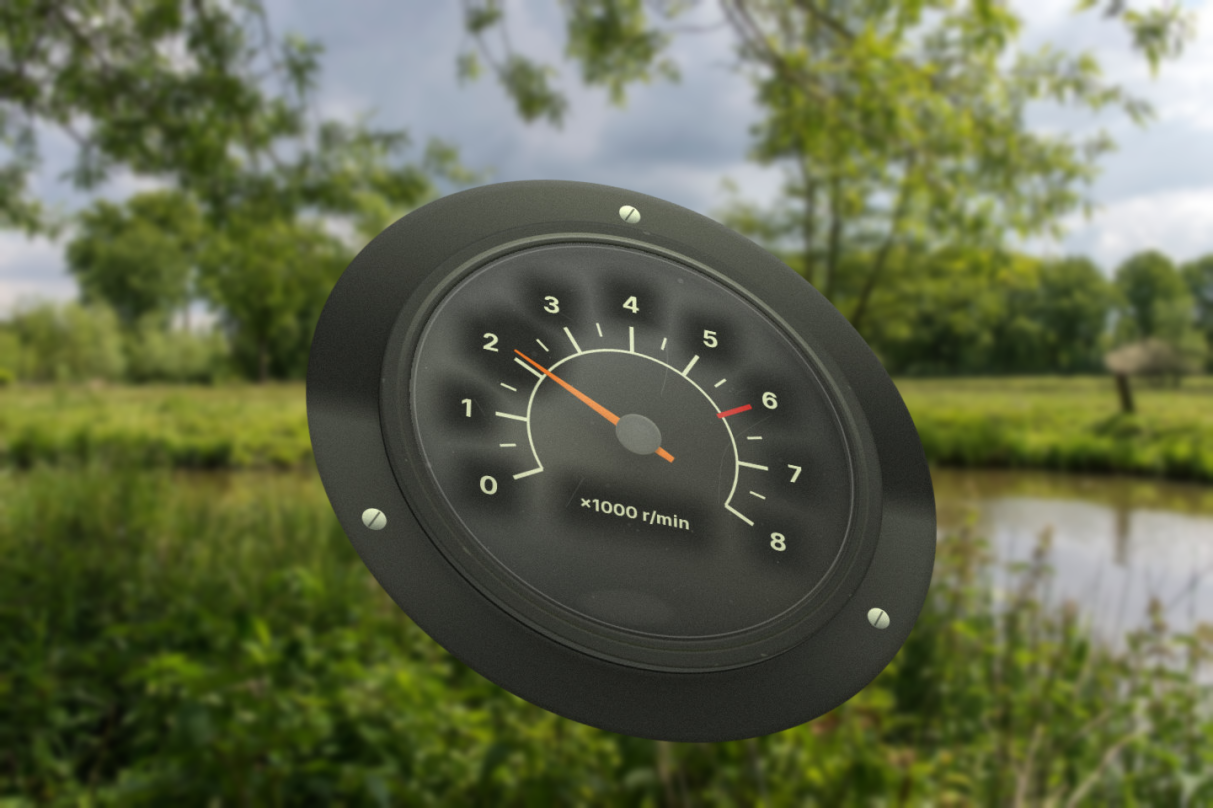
2000,rpm
